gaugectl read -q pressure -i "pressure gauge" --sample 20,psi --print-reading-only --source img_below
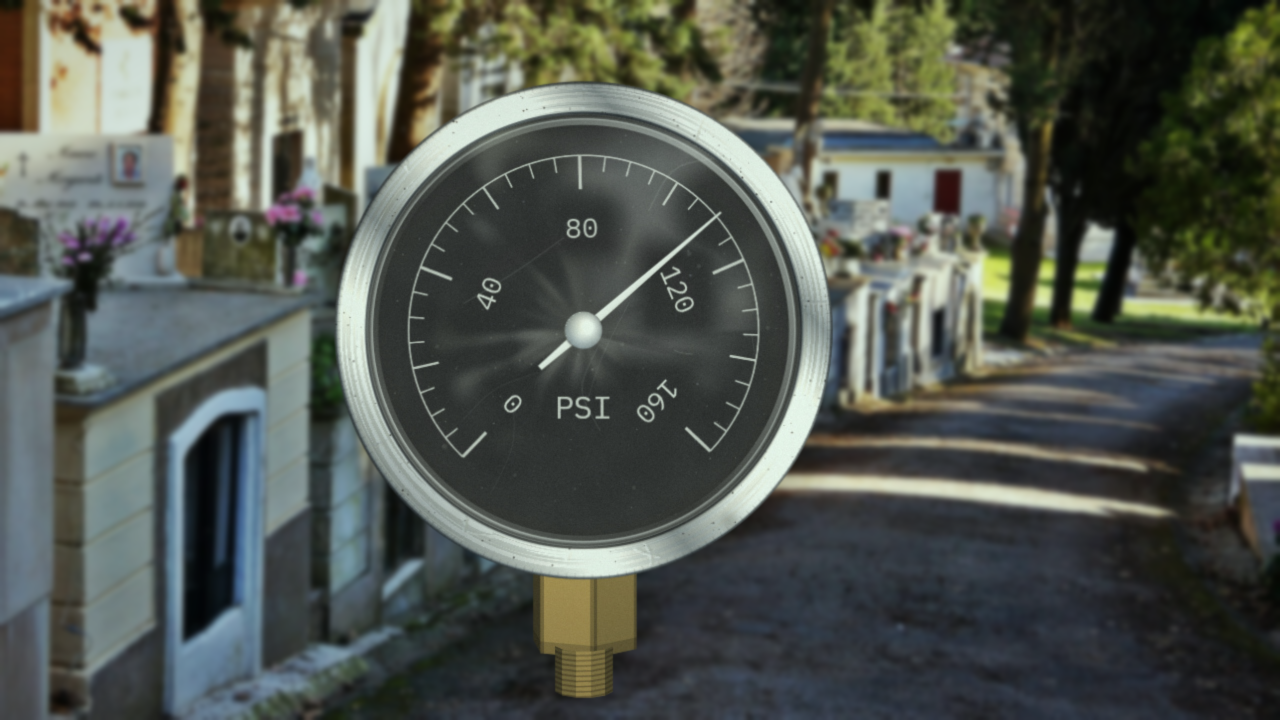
110,psi
